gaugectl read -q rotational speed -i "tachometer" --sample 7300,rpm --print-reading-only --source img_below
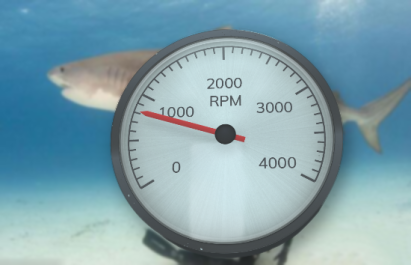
800,rpm
